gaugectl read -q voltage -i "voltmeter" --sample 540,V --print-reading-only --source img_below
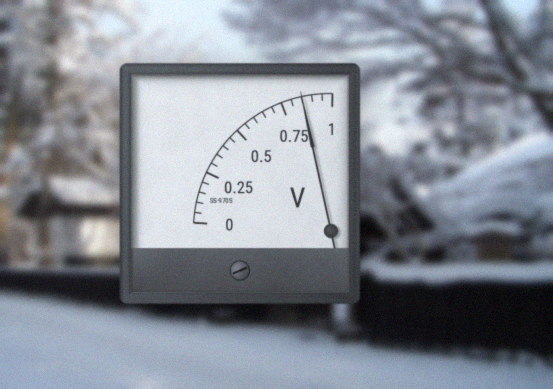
0.85,V
